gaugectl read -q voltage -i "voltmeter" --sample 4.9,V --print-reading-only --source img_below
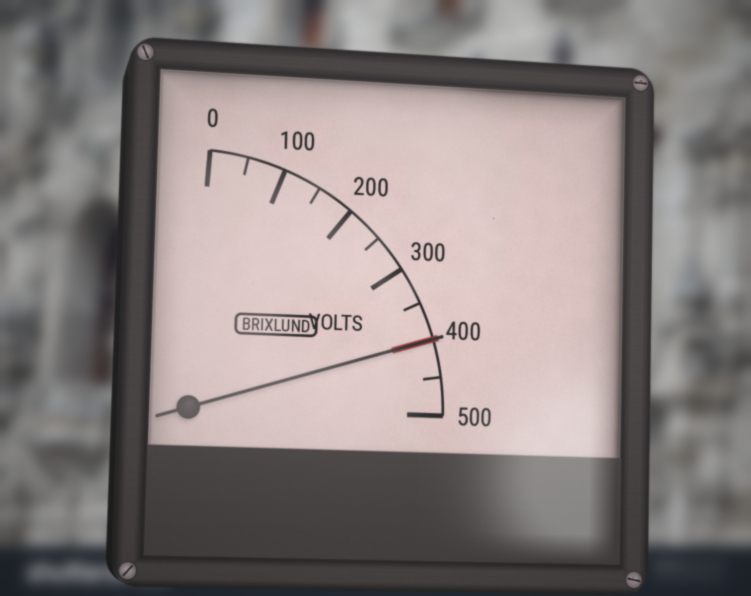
400,V
